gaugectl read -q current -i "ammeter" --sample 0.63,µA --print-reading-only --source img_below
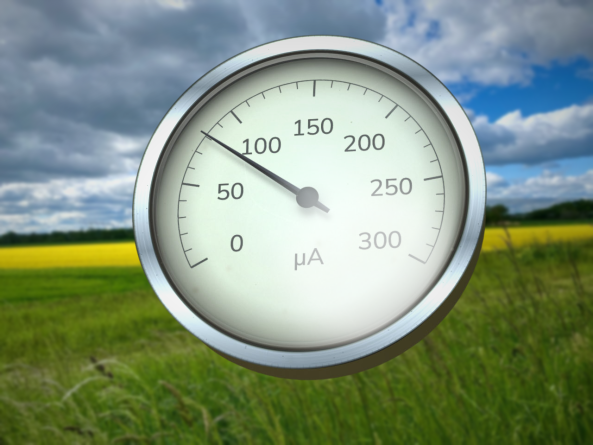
80,µA
